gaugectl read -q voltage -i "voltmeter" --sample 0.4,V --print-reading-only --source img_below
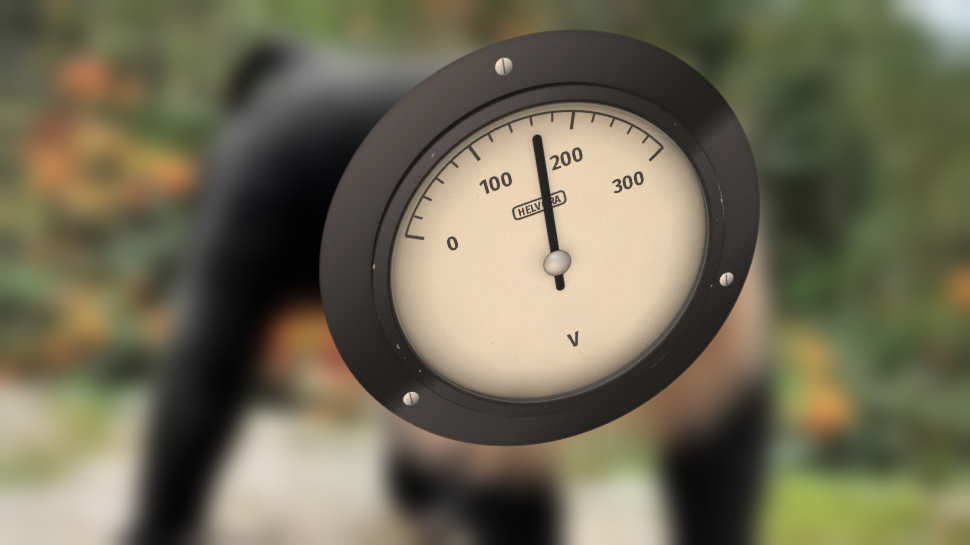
160,V
